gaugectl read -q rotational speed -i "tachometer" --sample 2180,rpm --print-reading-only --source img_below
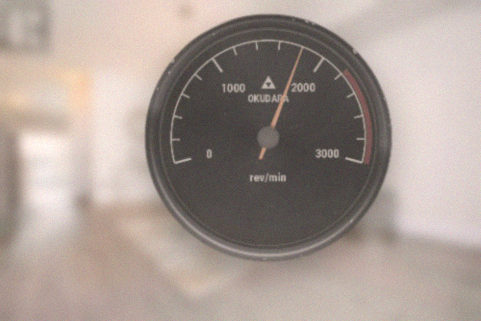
1800,rpm
